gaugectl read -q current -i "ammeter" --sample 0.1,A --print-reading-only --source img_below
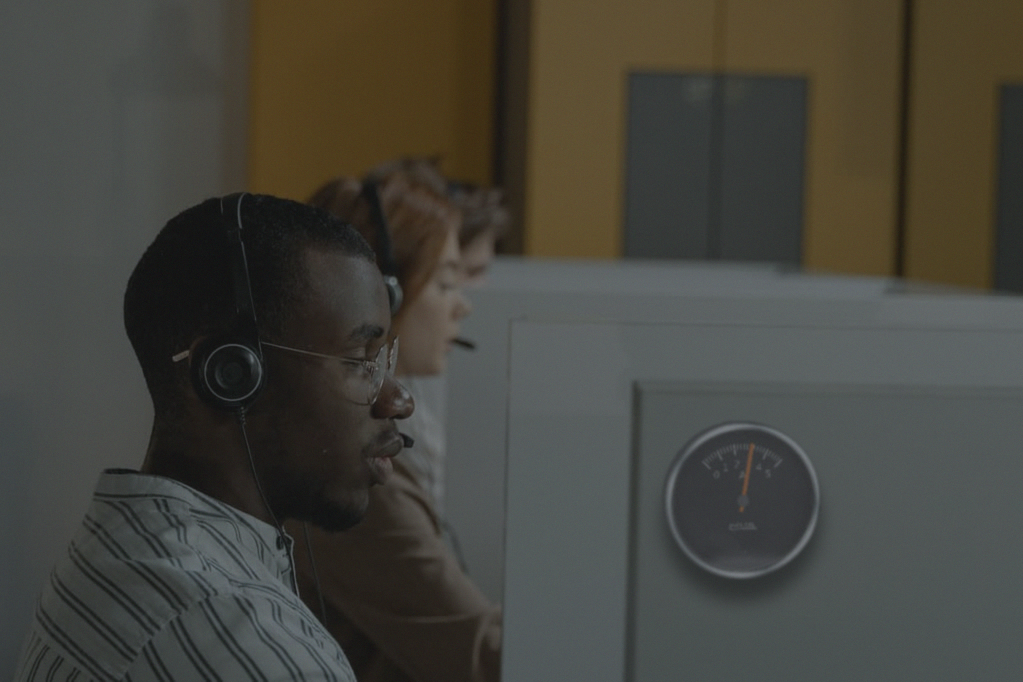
3,A
